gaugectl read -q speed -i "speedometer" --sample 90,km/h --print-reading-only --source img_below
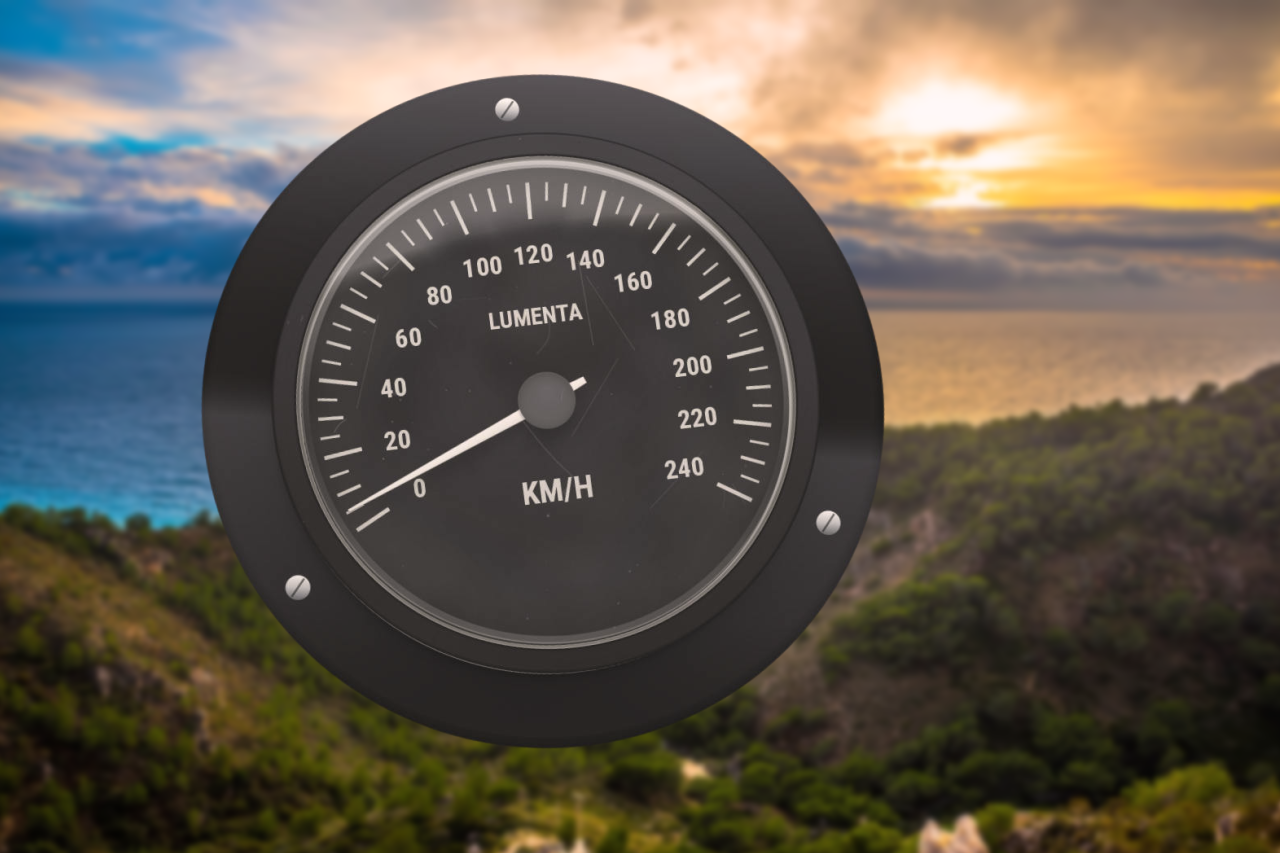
5,km/h
